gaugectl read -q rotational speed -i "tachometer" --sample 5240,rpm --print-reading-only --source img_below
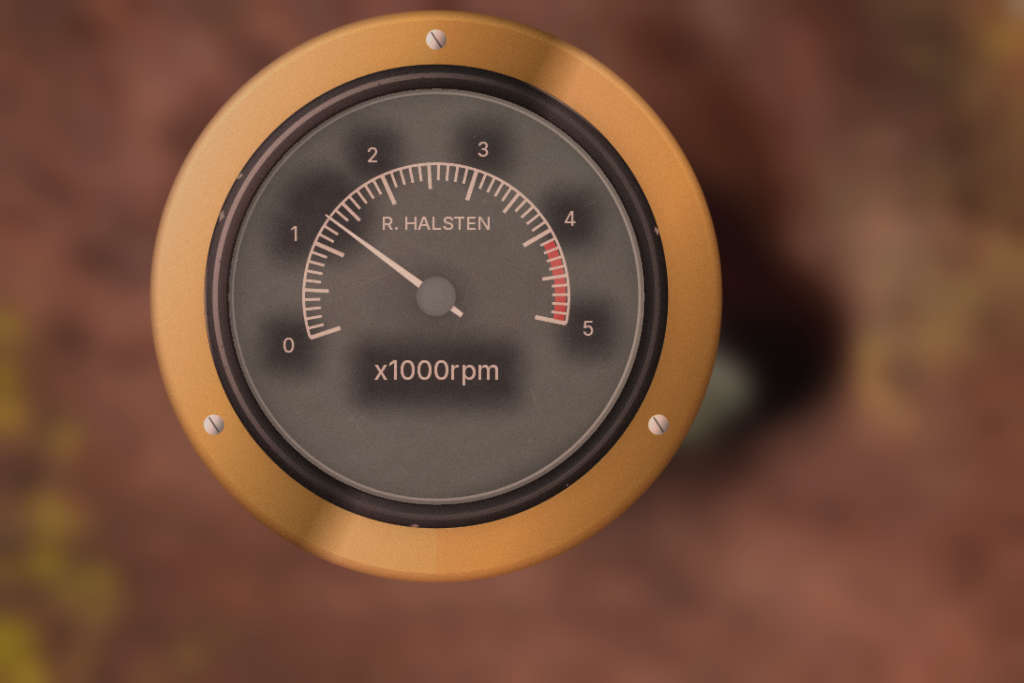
1300,rpm
